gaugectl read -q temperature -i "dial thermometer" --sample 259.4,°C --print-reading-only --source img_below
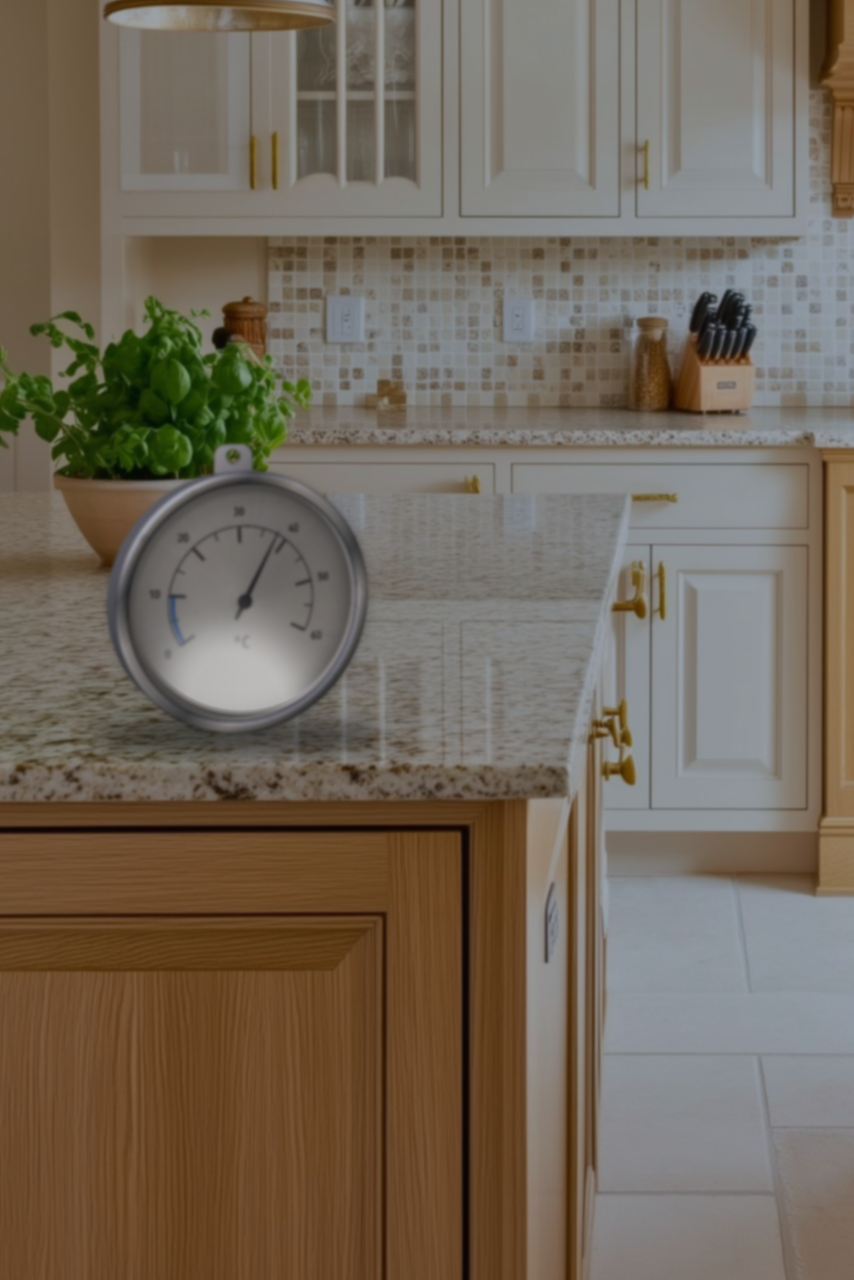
37.5,°C
